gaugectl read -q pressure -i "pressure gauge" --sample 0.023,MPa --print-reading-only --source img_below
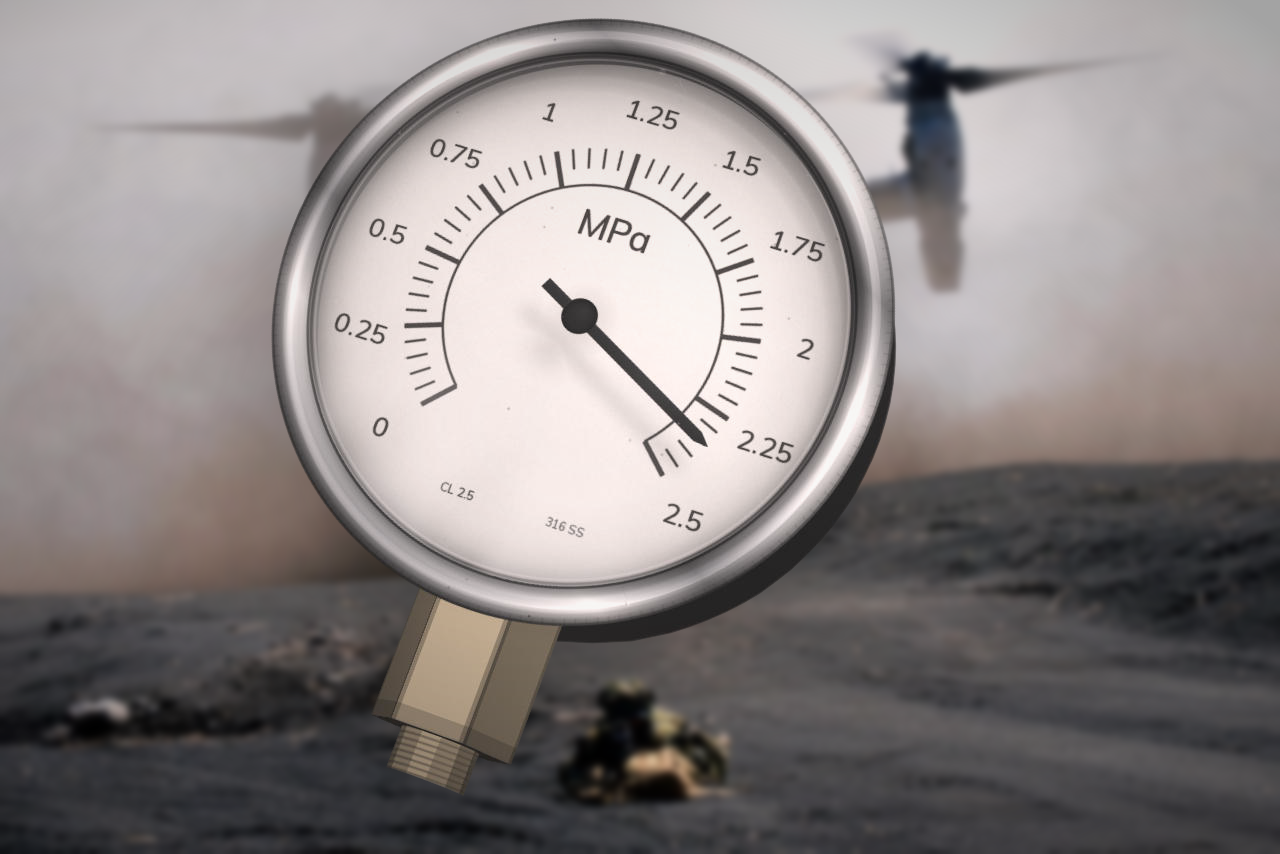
2.35,MPa
